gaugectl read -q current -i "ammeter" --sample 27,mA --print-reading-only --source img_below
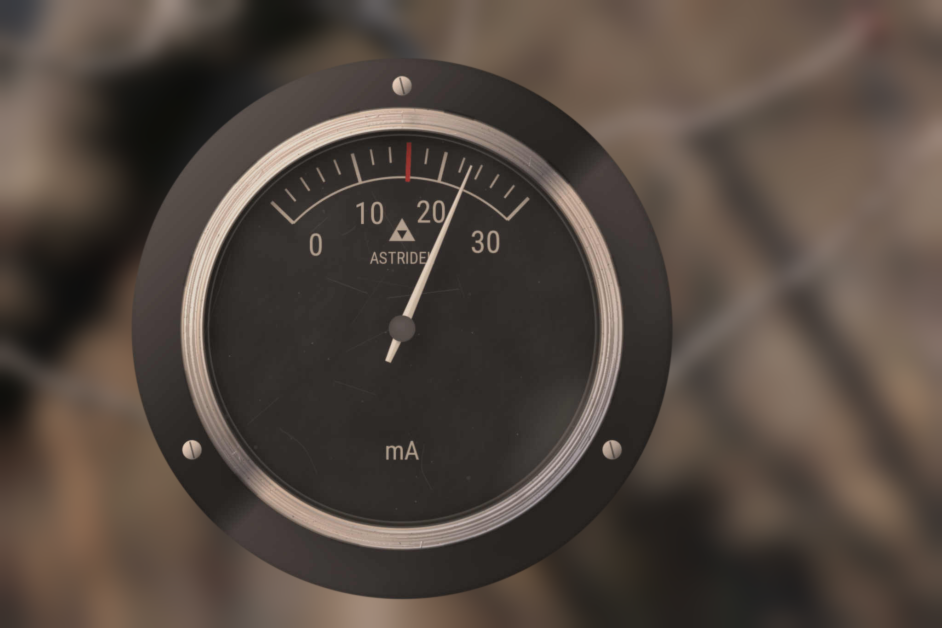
23,mA
